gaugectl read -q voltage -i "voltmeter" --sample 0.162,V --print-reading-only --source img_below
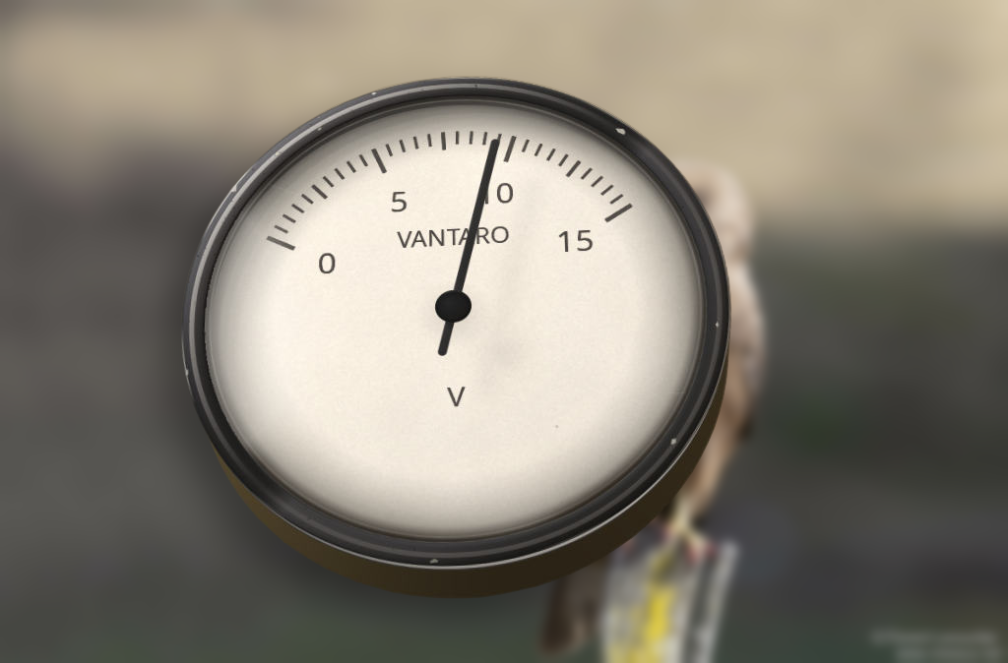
9.5,V
